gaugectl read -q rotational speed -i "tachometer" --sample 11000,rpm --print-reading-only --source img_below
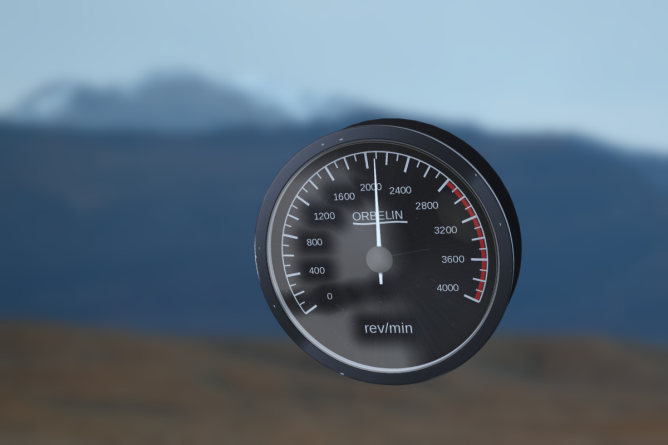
2100,rpm
